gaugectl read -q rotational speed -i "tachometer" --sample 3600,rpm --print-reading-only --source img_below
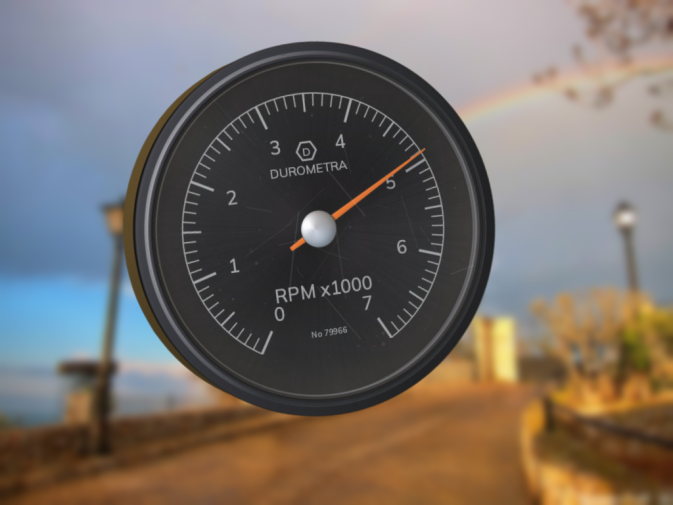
4900,rpm
